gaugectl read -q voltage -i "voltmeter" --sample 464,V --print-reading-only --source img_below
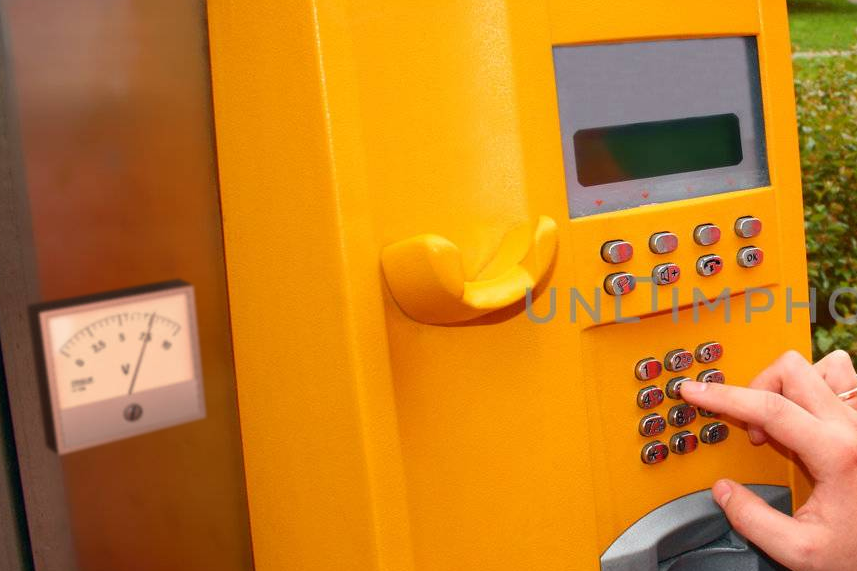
7.5,V
